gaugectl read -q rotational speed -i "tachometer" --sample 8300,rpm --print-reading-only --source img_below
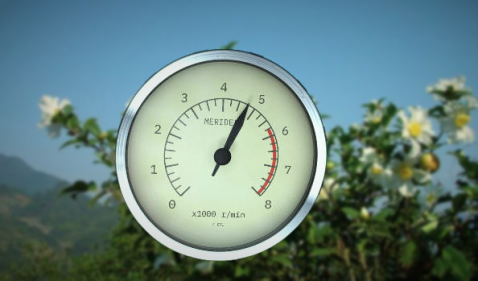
4750,rpm
